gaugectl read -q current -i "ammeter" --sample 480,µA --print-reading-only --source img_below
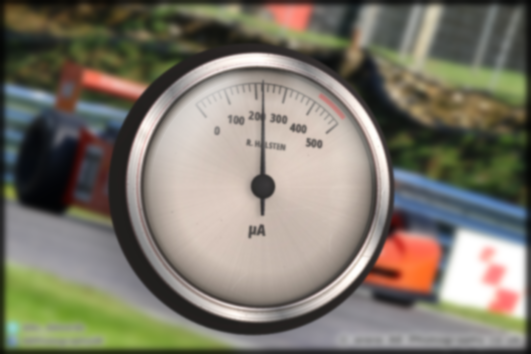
220,µA
